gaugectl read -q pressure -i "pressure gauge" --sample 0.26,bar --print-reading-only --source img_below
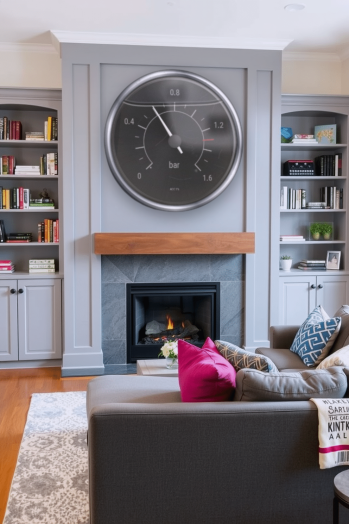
0.6,bar
